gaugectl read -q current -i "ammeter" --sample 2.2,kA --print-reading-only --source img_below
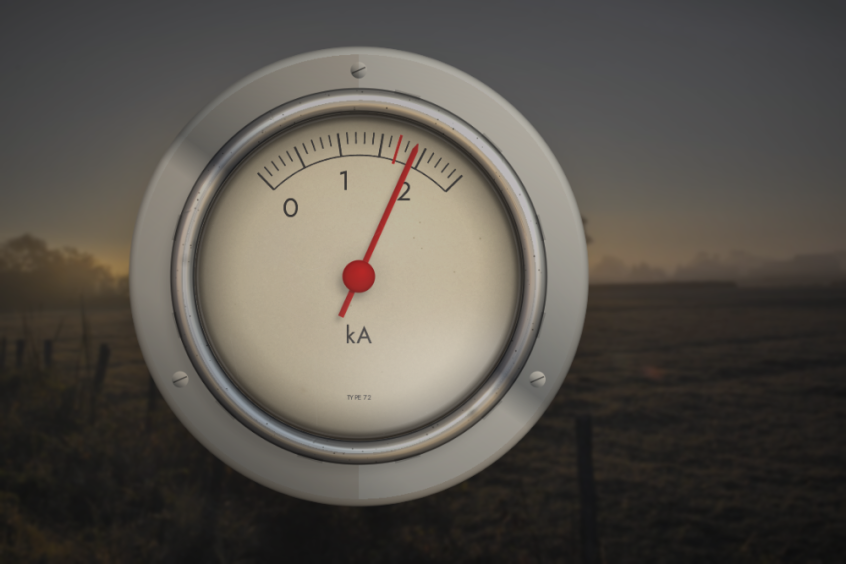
1.9,kA
